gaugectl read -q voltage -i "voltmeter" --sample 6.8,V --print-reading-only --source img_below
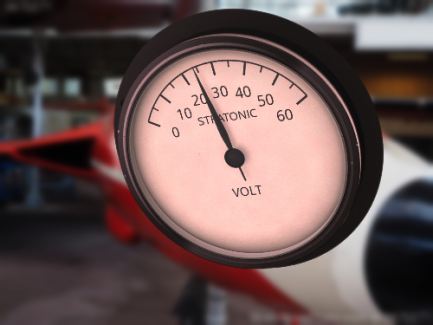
25,V
